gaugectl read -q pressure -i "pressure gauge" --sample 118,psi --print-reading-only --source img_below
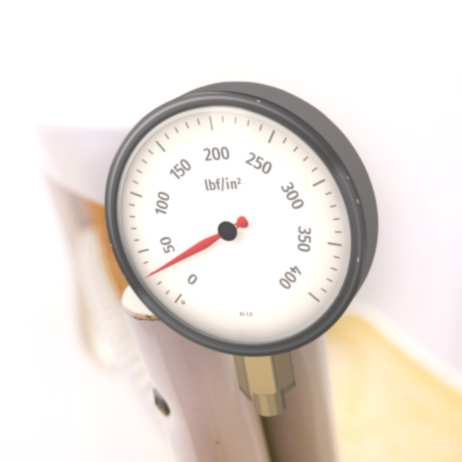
30,psi
